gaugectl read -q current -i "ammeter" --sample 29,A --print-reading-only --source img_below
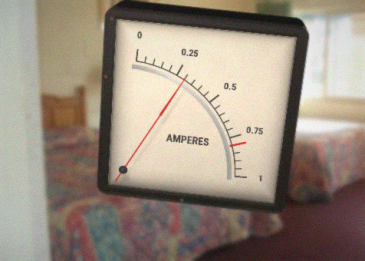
0.3,A
